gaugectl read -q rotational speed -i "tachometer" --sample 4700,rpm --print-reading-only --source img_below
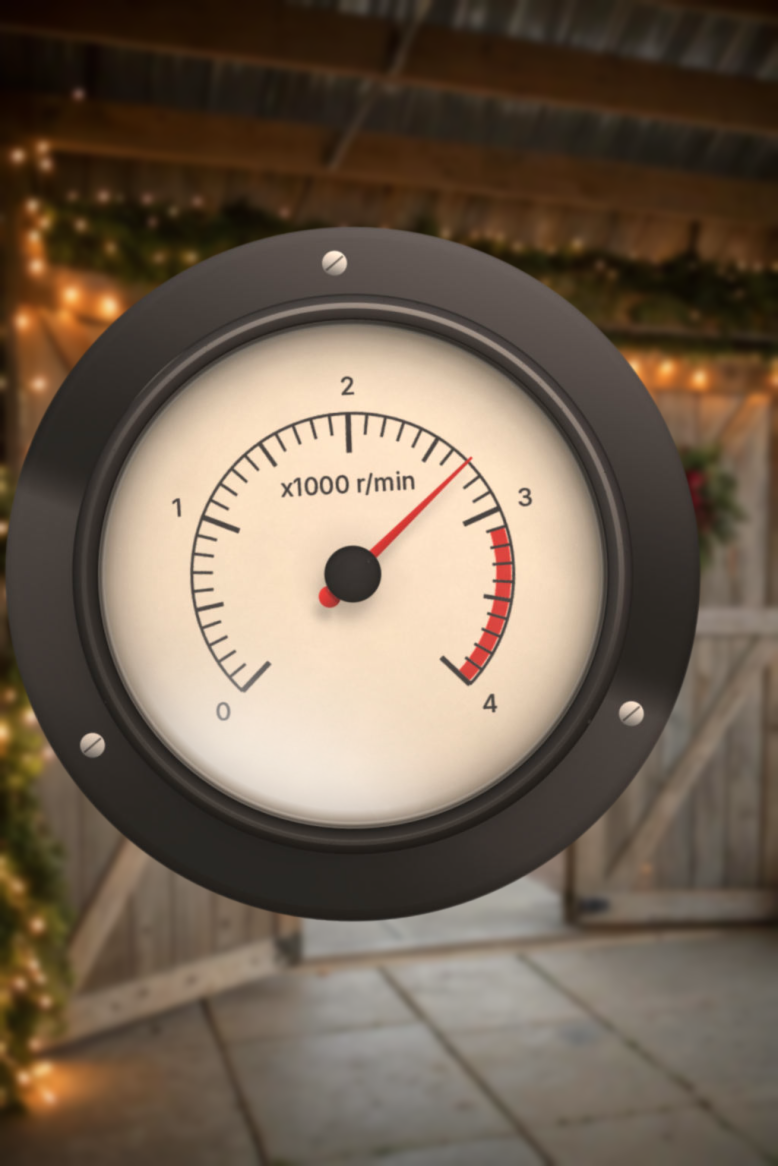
2700,rpm
